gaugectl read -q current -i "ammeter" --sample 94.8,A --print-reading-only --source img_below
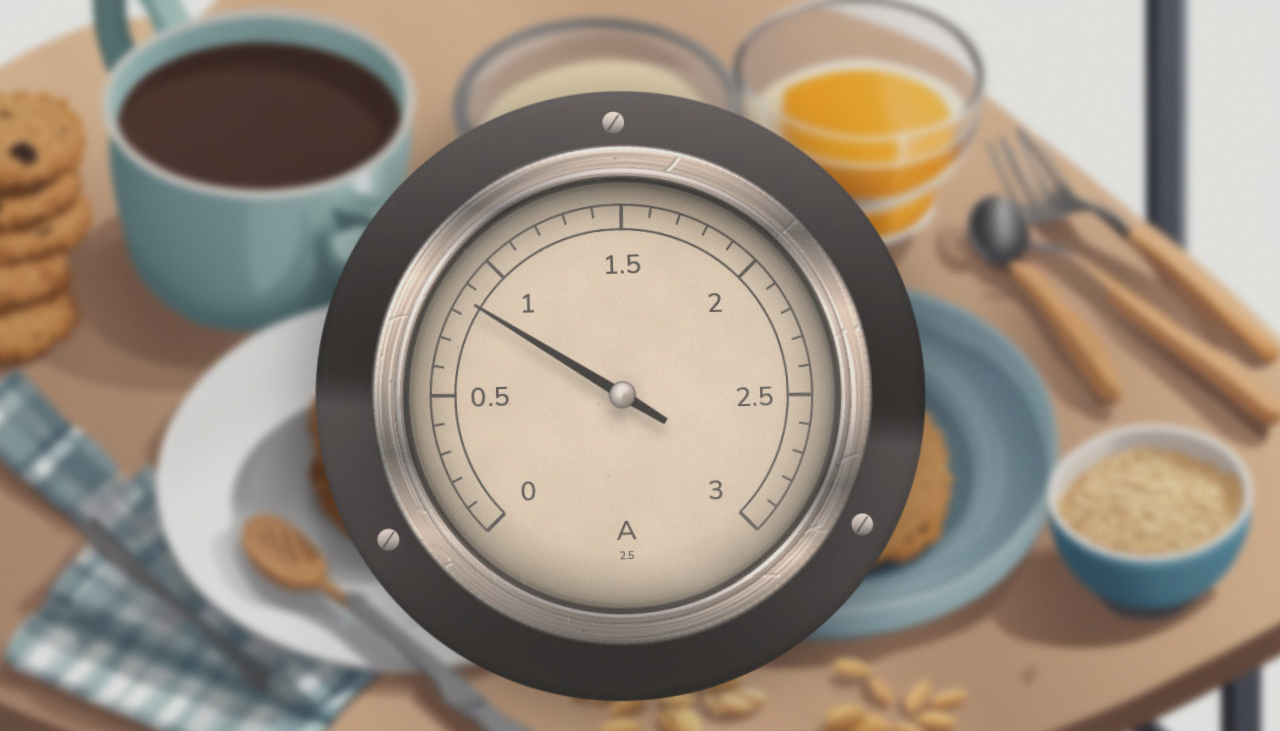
0.85,A
